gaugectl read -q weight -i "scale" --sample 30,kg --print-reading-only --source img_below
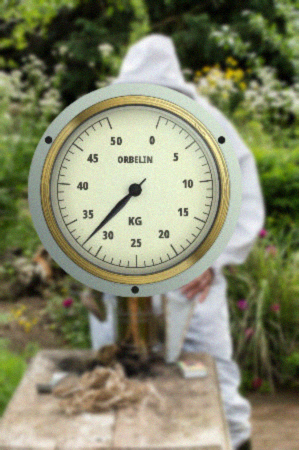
32,kg
